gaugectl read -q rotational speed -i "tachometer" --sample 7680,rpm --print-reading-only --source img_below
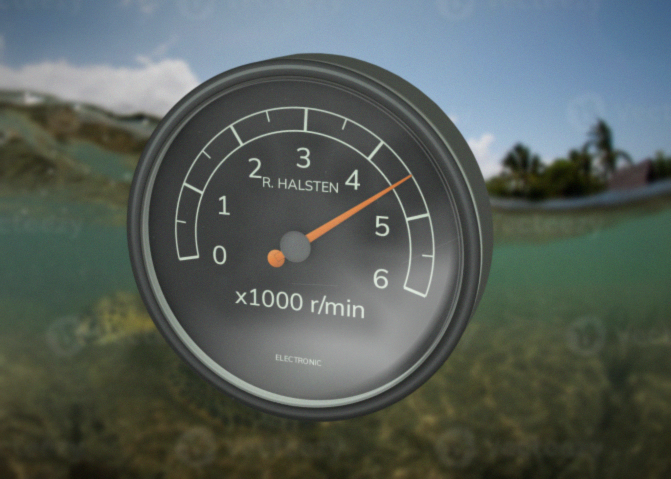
4500,rpm
